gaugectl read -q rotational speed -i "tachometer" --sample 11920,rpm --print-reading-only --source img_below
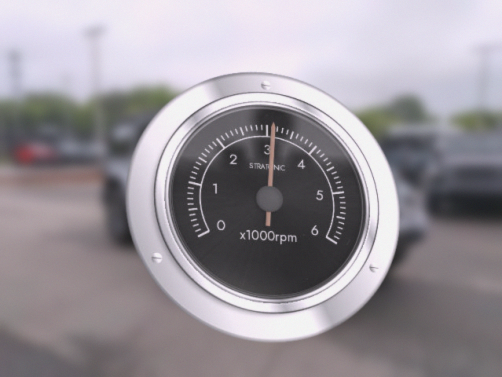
3100,rpm
